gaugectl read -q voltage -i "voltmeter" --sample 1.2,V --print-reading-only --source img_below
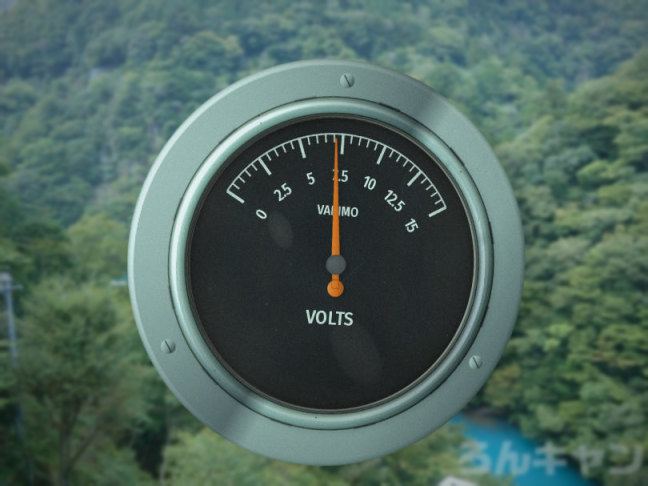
7,V
